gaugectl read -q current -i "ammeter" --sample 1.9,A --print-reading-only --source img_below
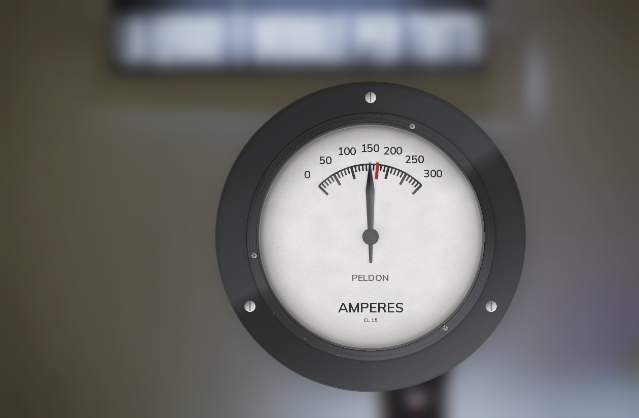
150,A
